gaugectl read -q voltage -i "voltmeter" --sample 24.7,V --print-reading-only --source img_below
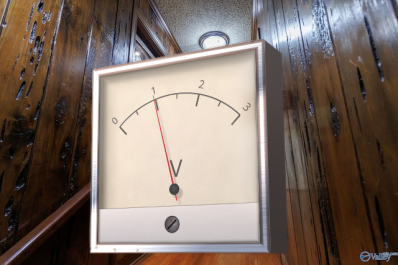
1,V
